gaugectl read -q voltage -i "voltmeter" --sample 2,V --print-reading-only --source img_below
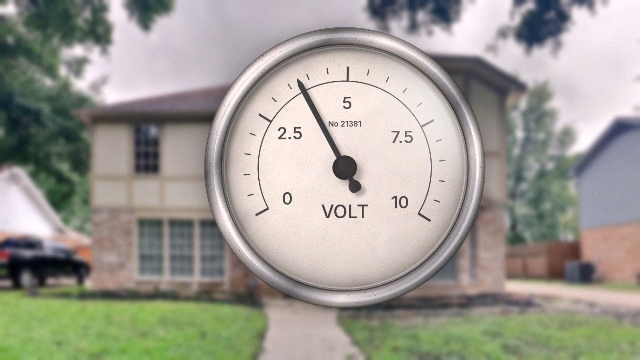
3.75,V
